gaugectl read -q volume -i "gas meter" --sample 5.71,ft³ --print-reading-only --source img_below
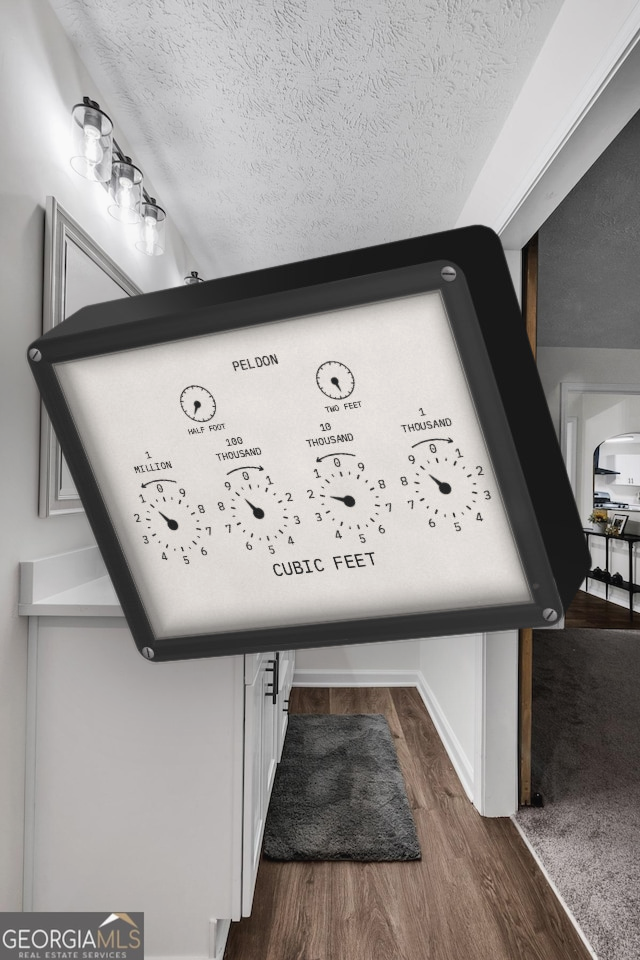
91900,ft³
